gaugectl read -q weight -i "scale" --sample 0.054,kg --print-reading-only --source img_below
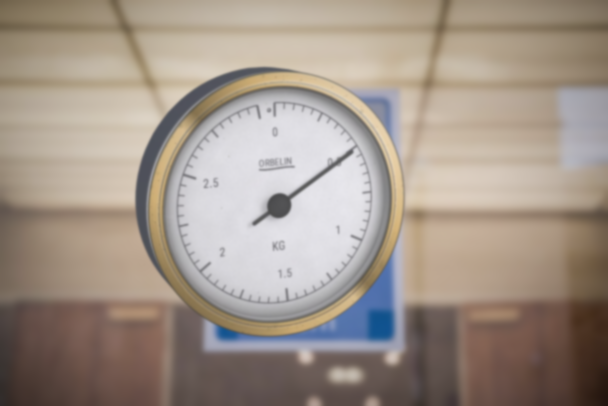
0.5,kg
